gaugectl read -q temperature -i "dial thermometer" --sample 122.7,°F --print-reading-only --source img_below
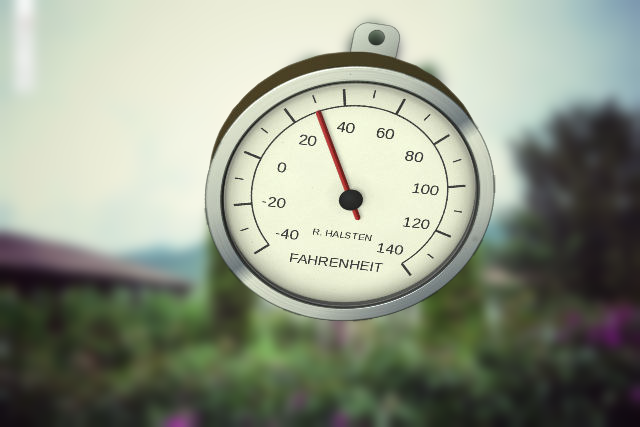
30,°F
